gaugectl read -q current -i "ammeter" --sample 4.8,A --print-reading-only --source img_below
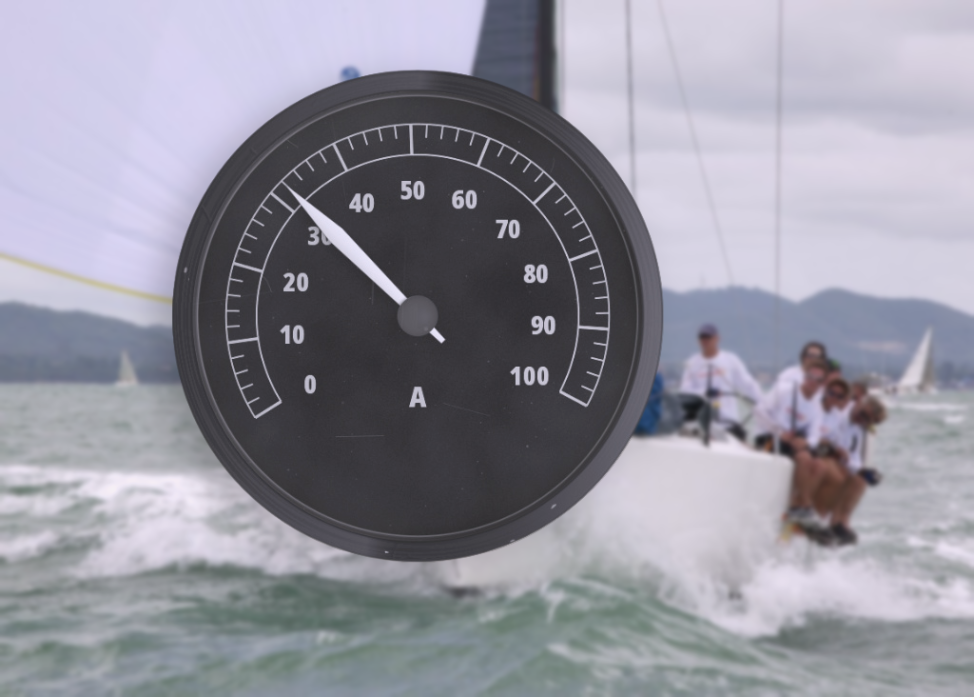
32,A
